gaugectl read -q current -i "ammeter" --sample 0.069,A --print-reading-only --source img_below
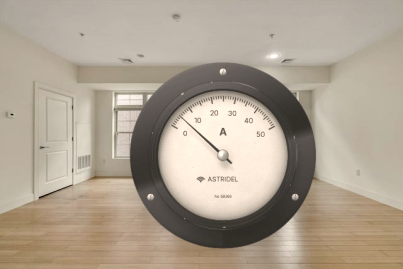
5,A
